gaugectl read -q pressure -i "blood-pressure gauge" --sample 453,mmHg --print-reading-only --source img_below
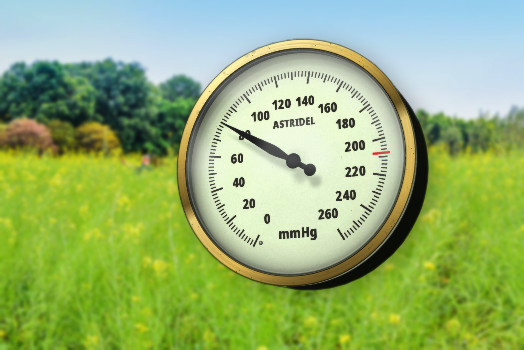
80,mmHg
